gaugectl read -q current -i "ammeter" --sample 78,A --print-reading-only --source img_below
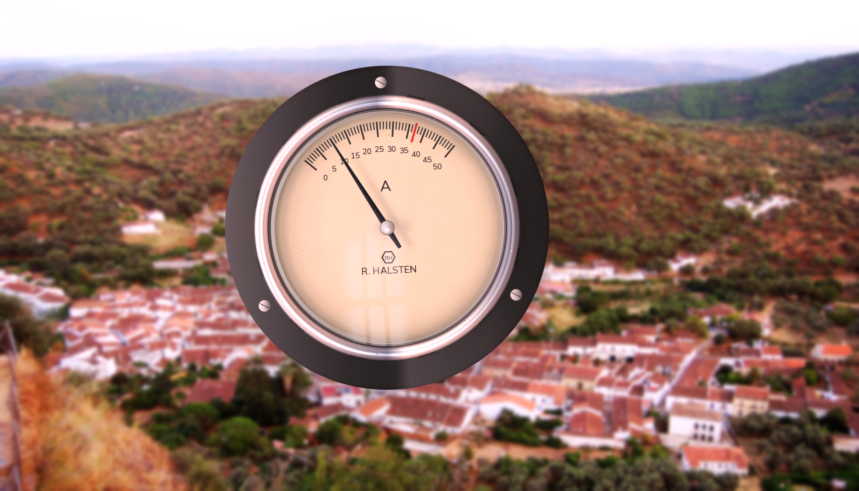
10,A
